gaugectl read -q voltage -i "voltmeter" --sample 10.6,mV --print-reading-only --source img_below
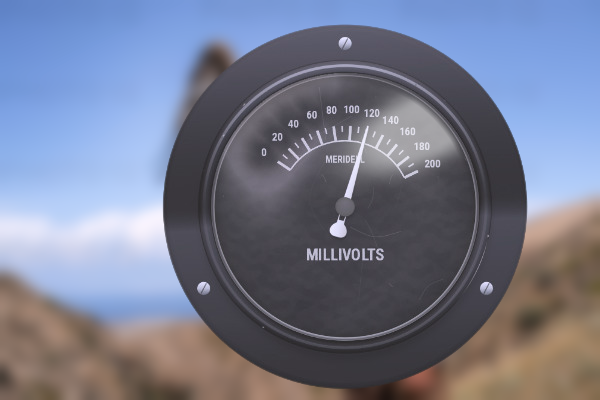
120,mV
